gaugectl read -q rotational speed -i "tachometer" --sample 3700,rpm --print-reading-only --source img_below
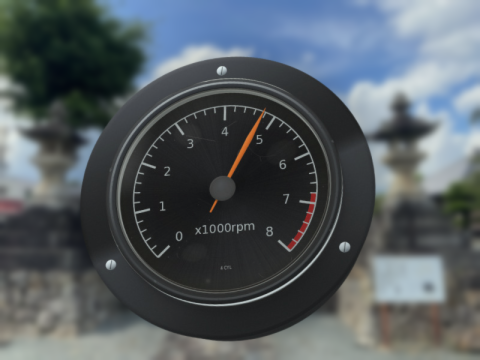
4800,rpm
